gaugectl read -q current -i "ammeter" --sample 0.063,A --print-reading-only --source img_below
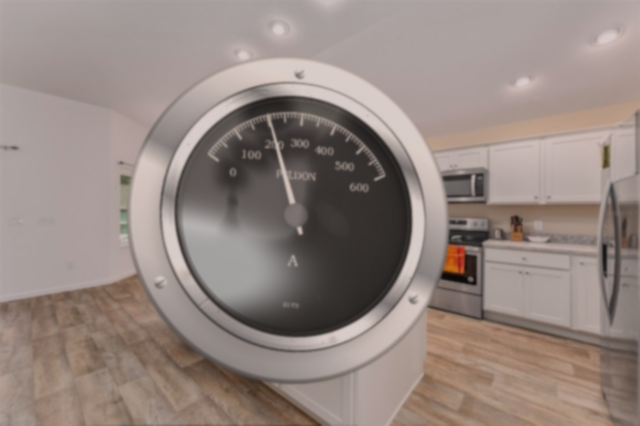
200,A
